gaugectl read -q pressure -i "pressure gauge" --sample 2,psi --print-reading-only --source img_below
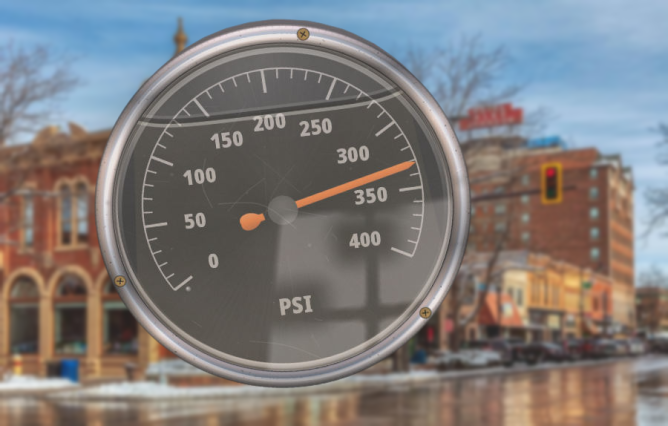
330,psi
